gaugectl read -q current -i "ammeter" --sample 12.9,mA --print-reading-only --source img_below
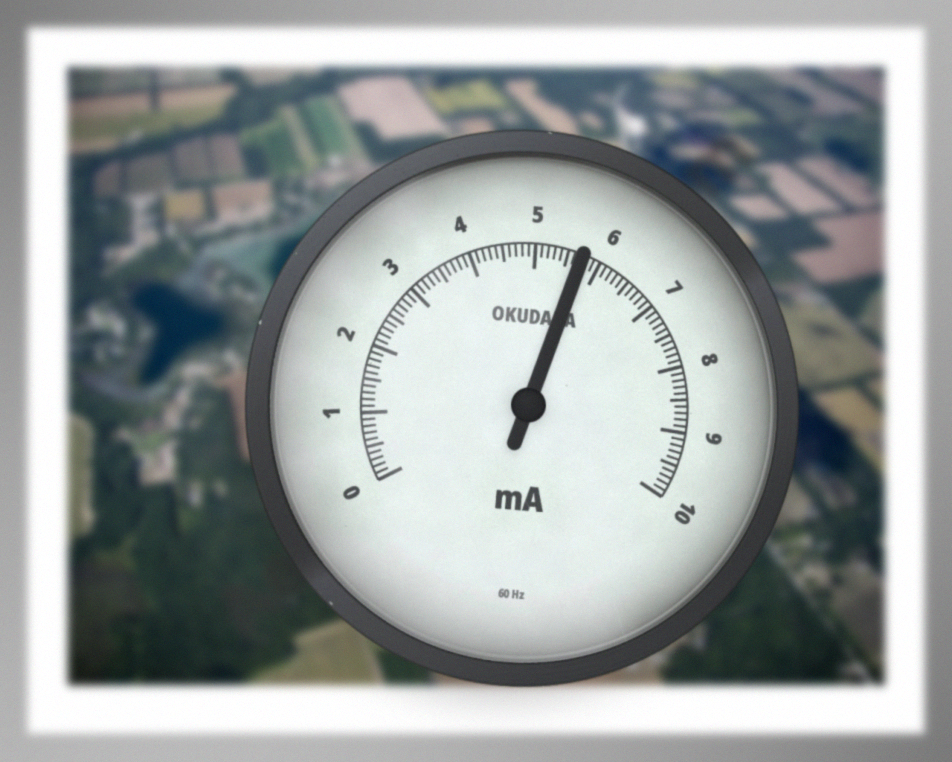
5.7,mA
